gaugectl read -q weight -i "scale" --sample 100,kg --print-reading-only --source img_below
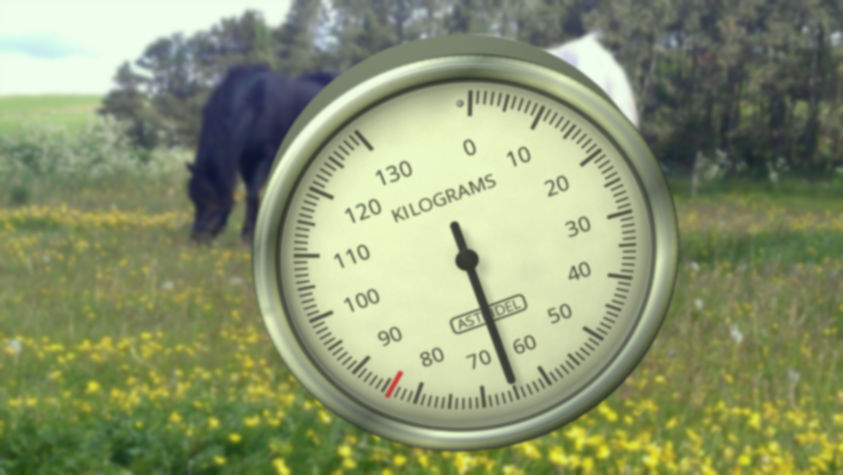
65,kg
